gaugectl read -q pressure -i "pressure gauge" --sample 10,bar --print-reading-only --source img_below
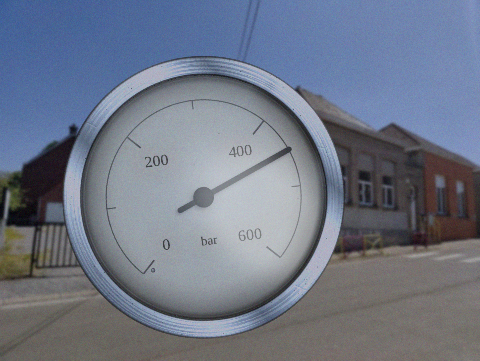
450,bar
